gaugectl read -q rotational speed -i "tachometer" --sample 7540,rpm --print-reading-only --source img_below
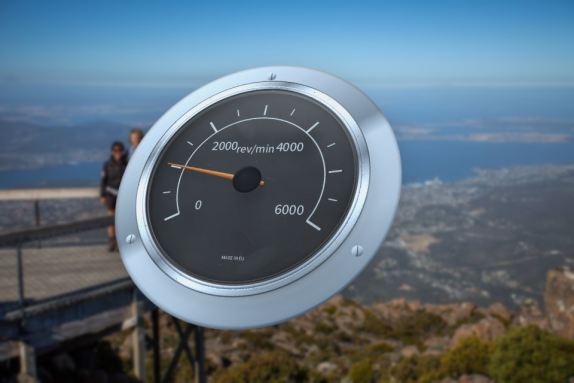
1000,rpm
